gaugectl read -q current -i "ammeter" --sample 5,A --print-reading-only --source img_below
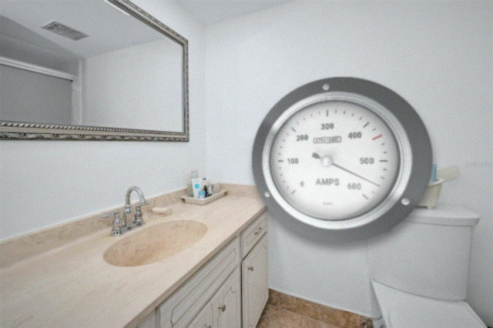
560,A
